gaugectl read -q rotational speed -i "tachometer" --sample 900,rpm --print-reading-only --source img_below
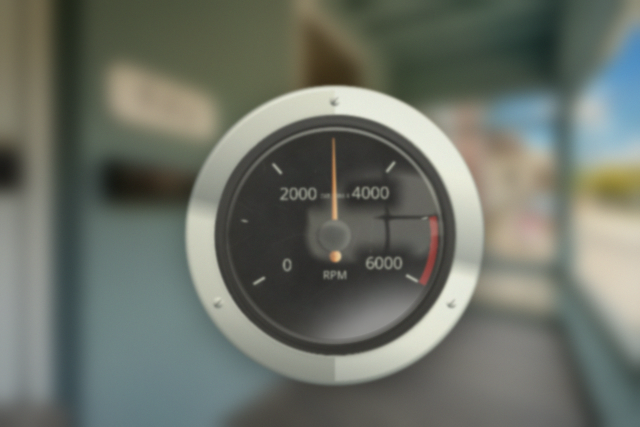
3000,rpm
